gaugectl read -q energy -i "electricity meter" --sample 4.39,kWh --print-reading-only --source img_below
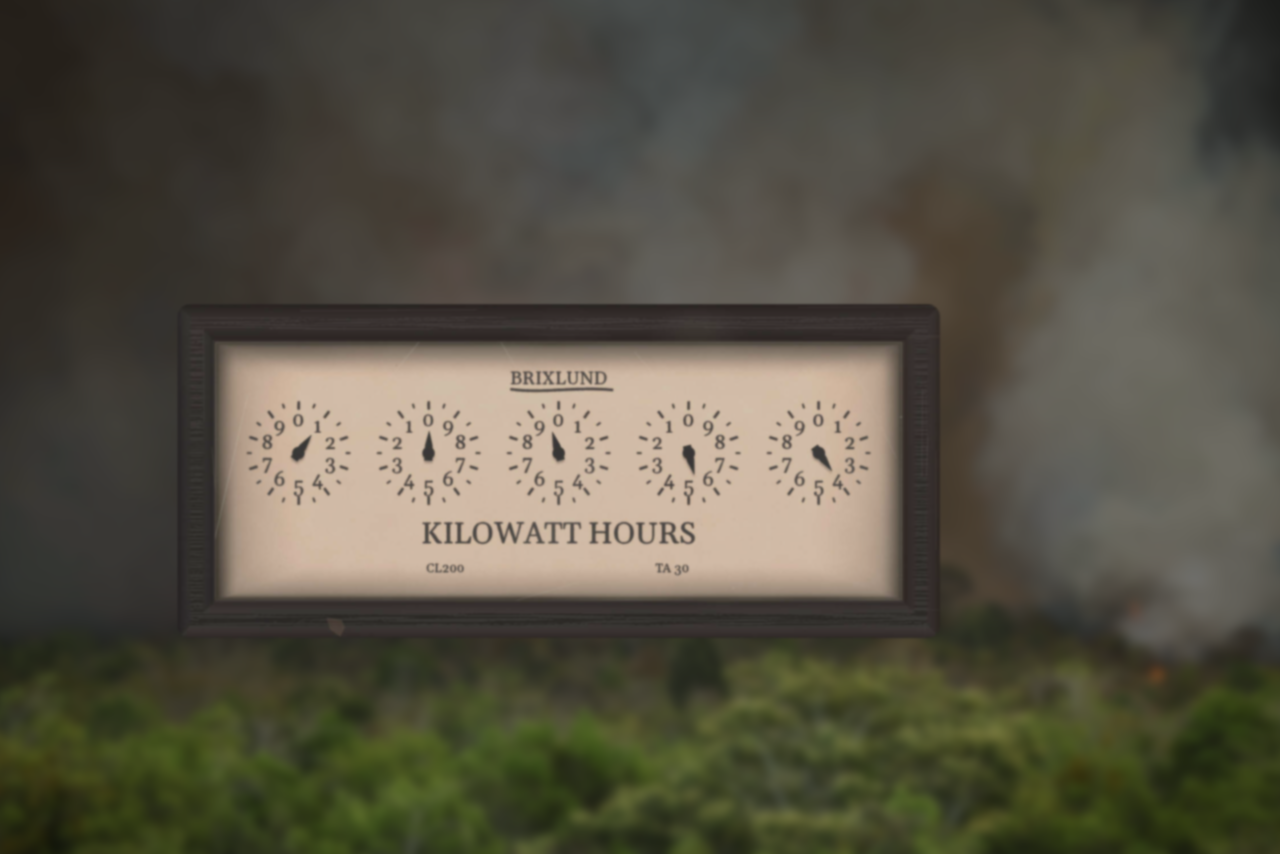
9954,kWh
